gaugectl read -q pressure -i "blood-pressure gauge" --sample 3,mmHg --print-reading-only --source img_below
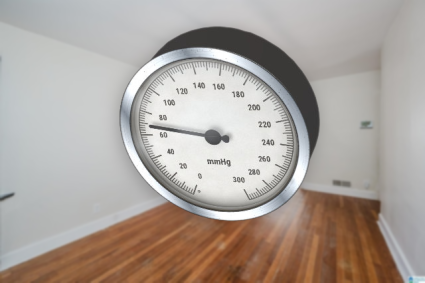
70,mmHg
